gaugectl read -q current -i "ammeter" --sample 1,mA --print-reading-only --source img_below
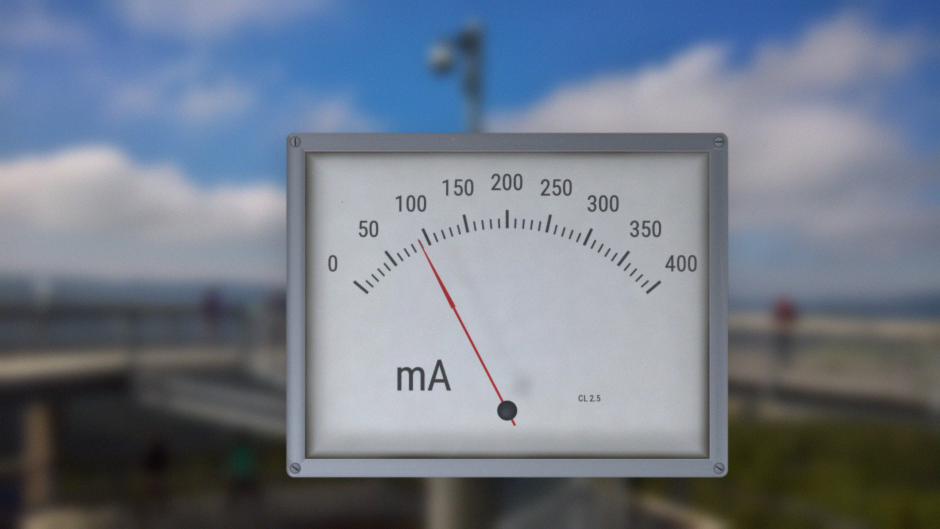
90,mA
